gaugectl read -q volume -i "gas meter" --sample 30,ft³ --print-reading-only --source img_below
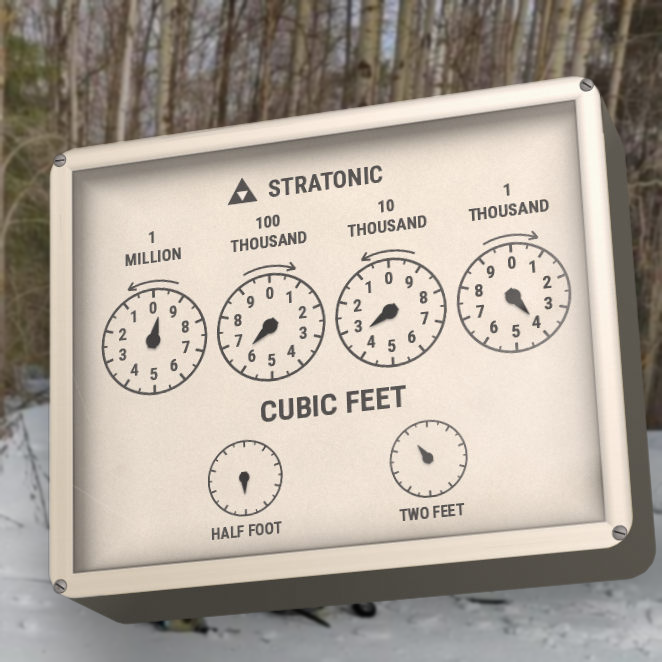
963400,ft³
